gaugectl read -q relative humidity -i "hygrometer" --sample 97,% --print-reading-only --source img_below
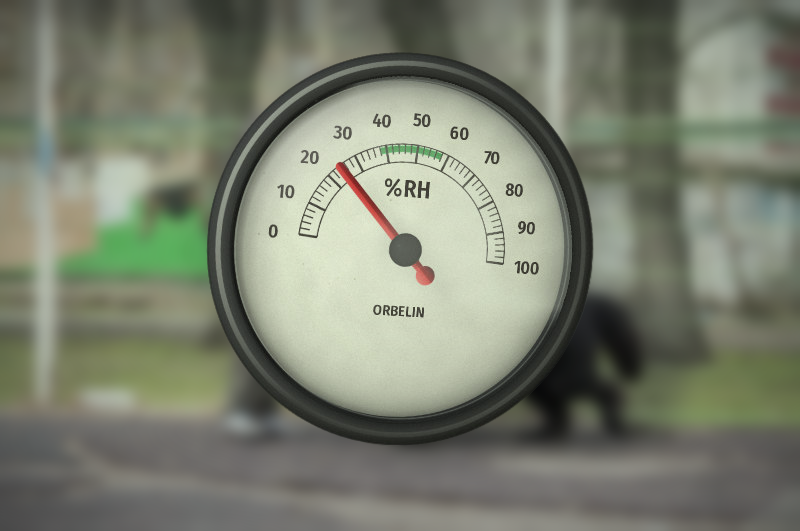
24,%
